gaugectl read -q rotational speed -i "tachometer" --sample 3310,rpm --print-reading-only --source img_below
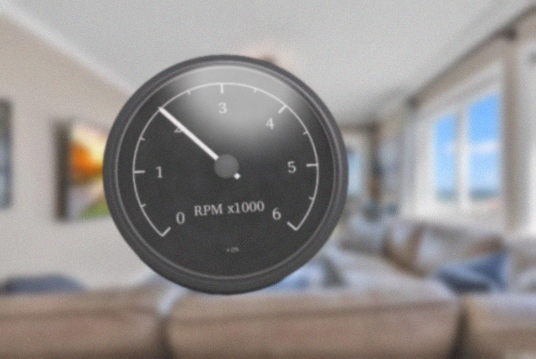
2000,rpm
